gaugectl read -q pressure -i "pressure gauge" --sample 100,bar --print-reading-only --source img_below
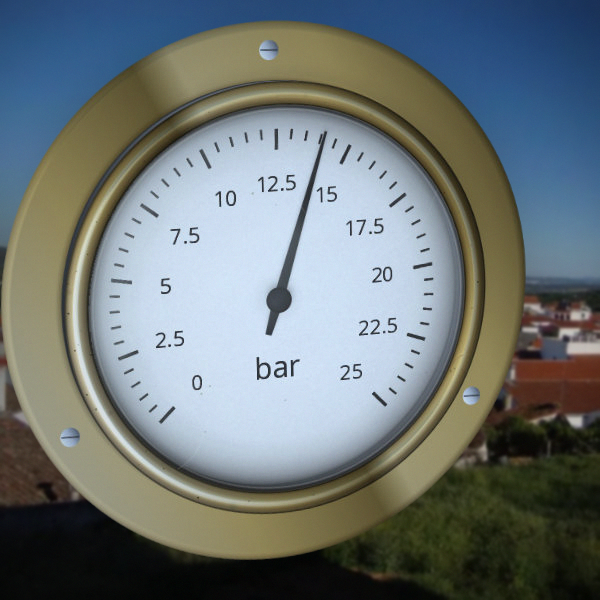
14,bar
